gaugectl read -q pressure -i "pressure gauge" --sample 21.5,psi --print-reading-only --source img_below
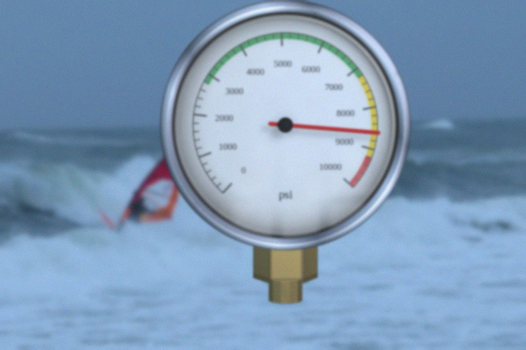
8600,psi
